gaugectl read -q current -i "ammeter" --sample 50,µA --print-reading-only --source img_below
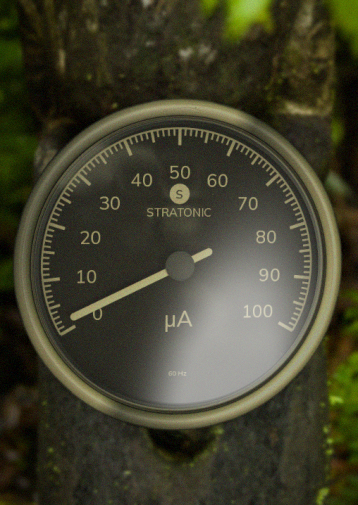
2,µA
